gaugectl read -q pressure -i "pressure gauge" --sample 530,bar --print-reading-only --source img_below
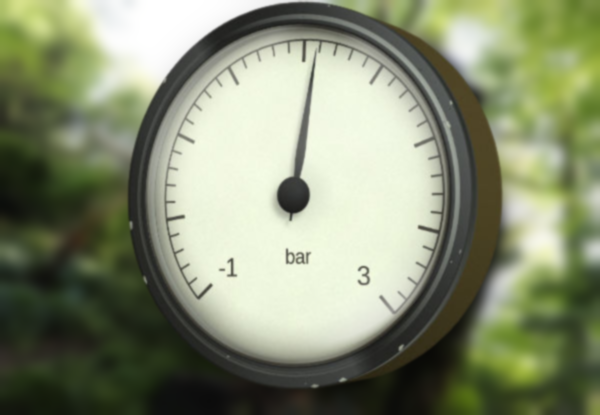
1.1,bar
